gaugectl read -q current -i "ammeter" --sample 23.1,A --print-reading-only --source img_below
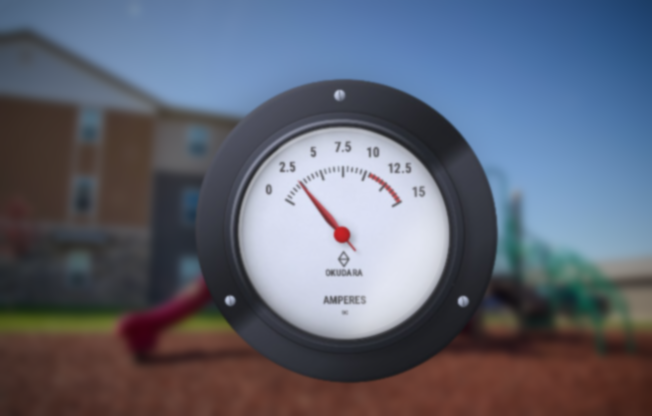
2.5,A
